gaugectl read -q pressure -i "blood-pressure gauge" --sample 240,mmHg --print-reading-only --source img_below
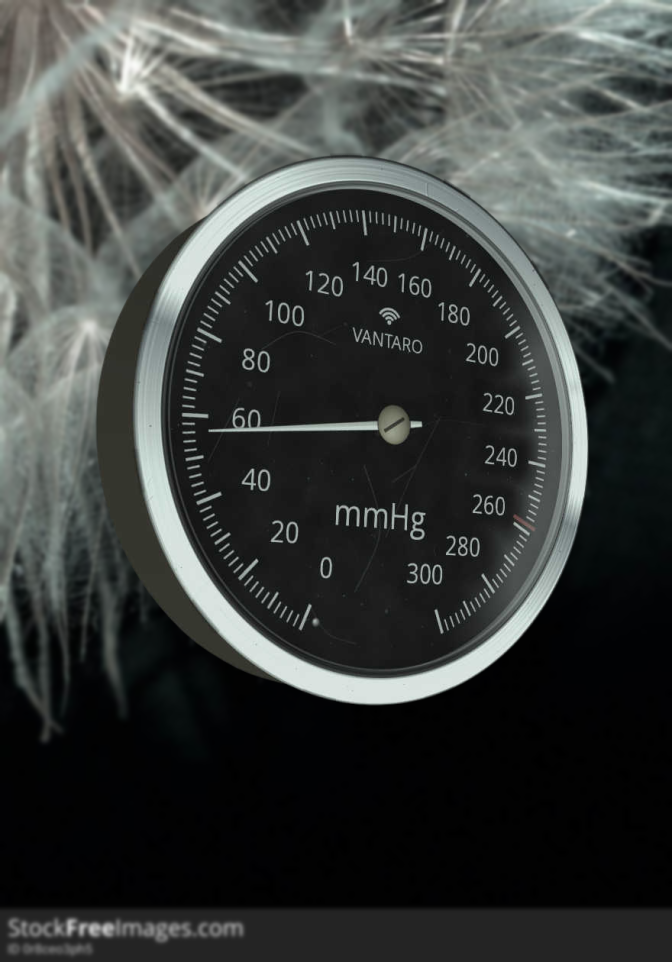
56,mmHg
